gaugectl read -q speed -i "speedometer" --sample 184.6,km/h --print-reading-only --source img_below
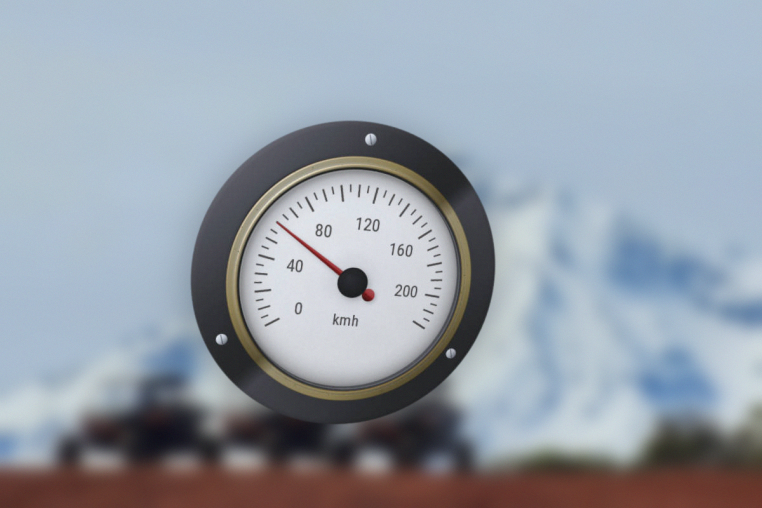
60,km/h
